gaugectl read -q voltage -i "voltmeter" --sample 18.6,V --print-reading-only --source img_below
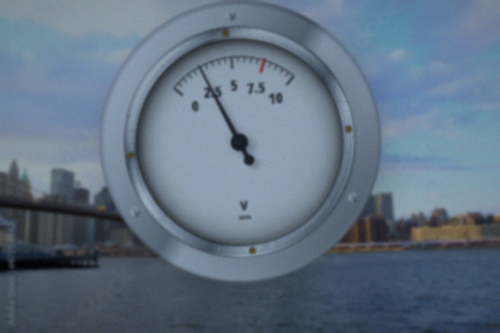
2.5,V
